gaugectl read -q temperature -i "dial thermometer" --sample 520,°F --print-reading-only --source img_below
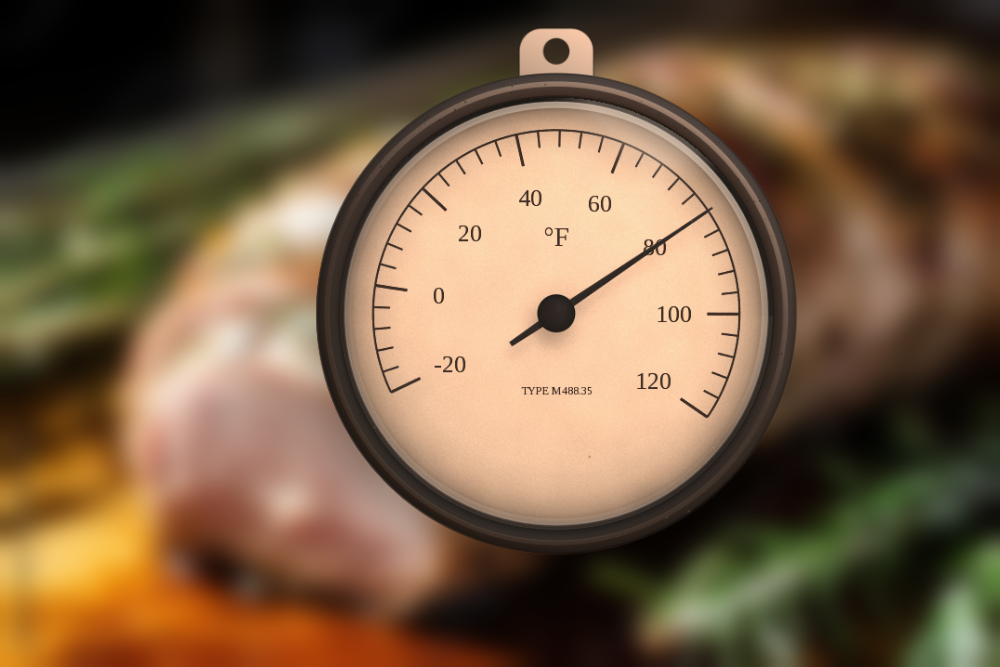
80,°F
